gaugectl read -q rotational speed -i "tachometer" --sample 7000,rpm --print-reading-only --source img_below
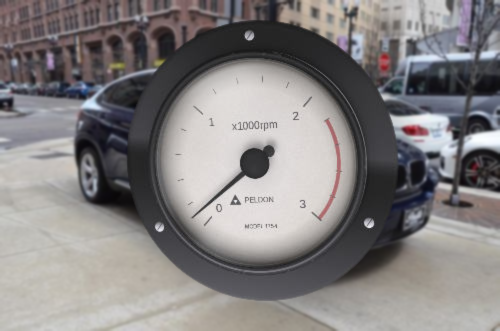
100,rpm
